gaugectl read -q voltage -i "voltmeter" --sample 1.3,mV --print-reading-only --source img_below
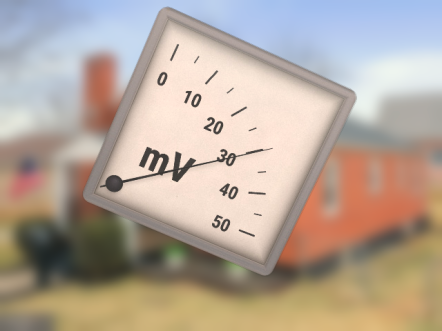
30,mV
